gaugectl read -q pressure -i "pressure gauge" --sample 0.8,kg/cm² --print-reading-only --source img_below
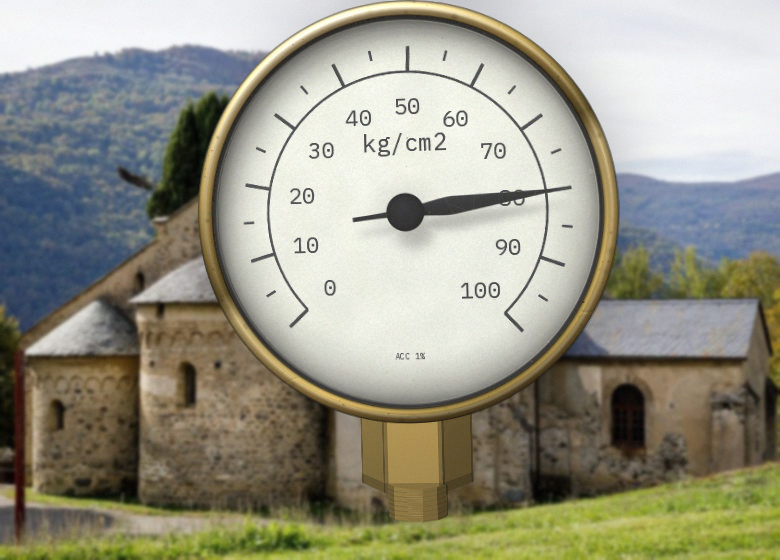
80,kg/cm²
